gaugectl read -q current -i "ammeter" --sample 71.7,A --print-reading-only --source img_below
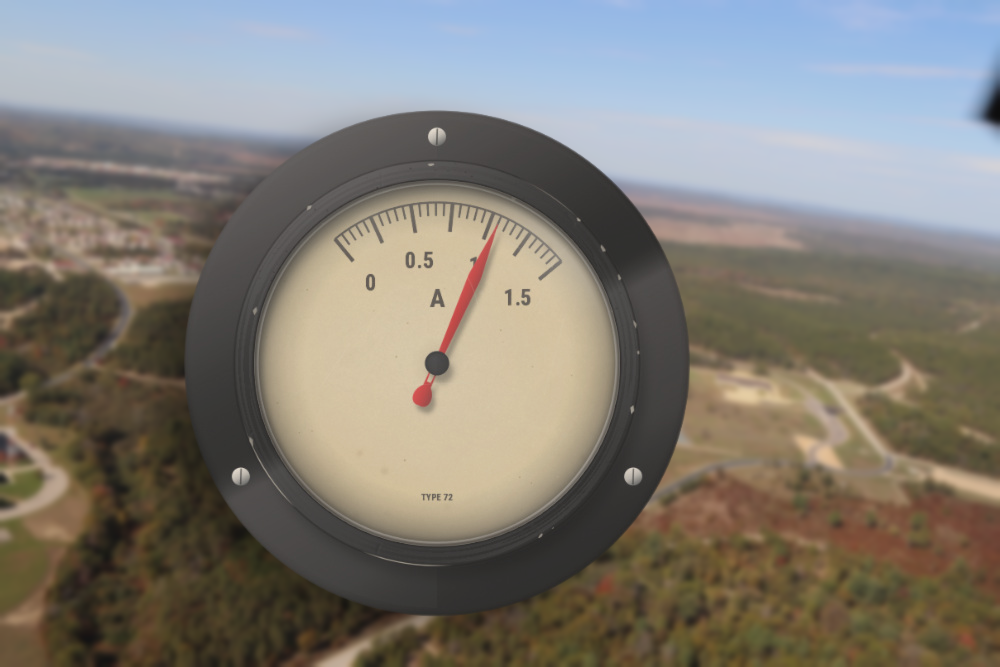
1.05,A
